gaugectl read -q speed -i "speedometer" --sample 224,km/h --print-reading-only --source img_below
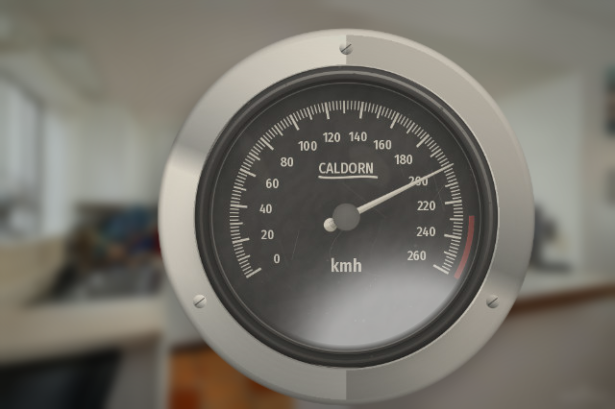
200,km/h
